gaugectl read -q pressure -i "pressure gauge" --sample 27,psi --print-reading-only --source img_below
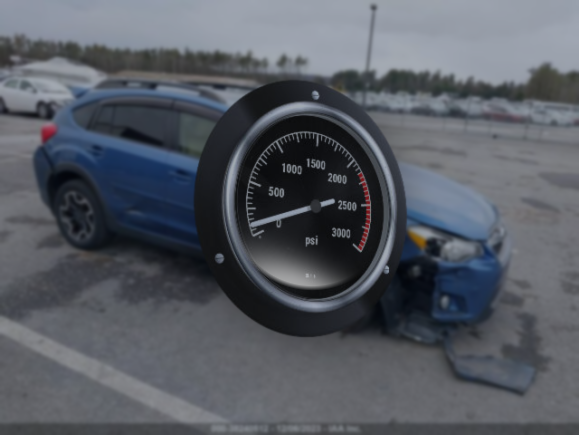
100,psi
